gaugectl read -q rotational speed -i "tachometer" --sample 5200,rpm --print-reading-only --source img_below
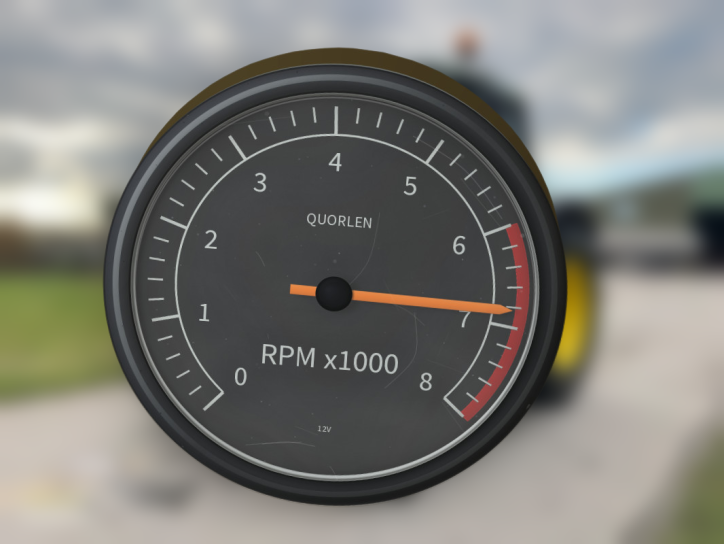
6800,rpm
